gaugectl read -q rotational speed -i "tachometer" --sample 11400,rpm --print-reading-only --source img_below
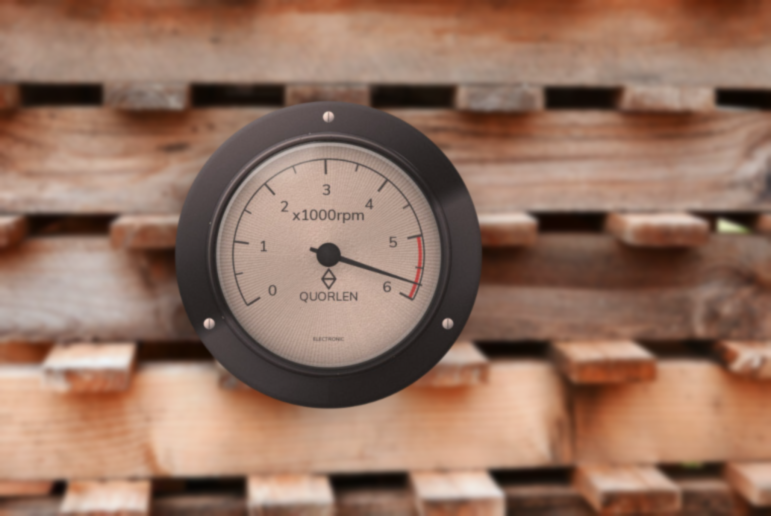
5750,rpm
